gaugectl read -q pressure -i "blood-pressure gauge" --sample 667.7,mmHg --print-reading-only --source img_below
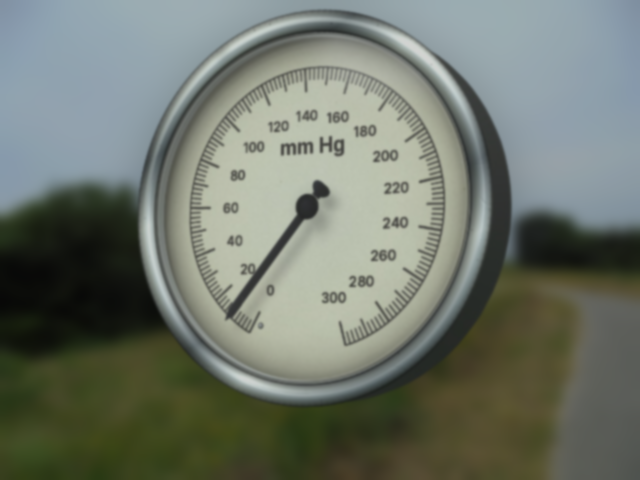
10,mmHg
